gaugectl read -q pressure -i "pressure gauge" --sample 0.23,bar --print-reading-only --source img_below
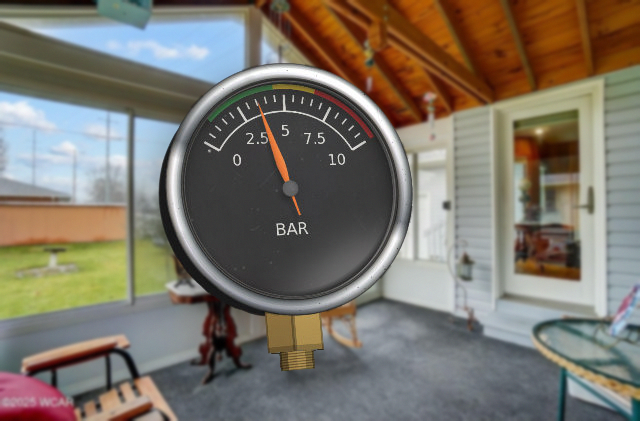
3.5,bar
